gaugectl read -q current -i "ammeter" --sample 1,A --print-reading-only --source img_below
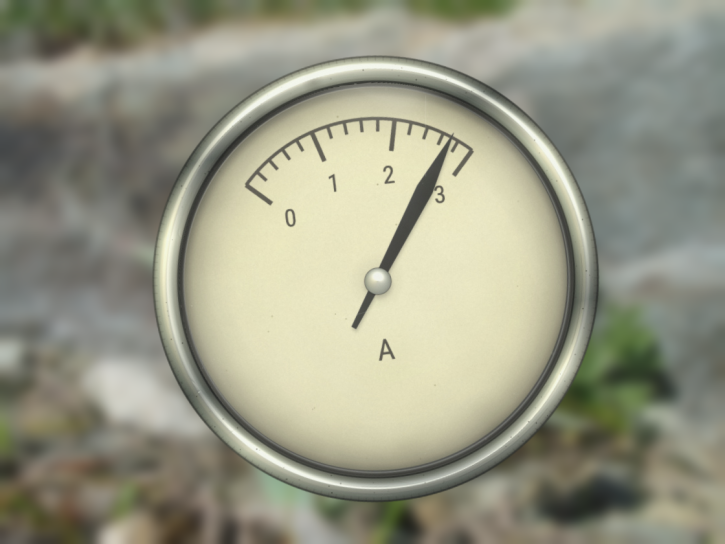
2.7,A
